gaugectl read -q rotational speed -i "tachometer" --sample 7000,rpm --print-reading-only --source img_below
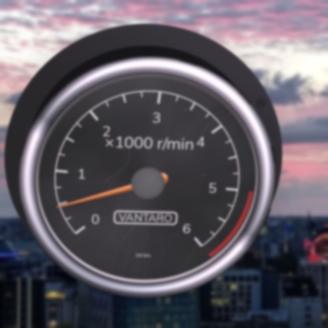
500,rpm
